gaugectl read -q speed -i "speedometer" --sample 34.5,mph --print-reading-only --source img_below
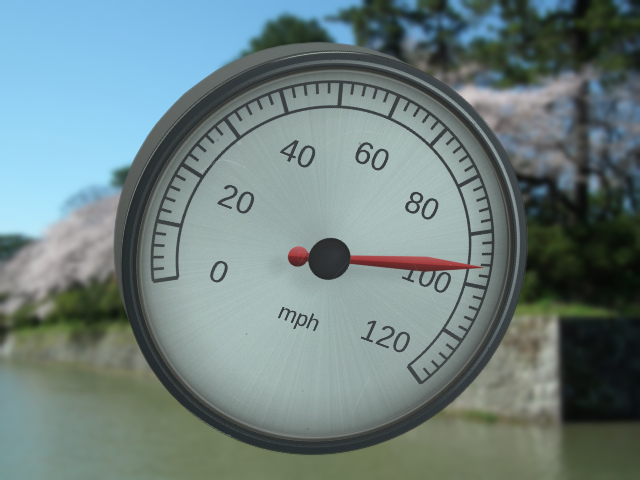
96,mph
